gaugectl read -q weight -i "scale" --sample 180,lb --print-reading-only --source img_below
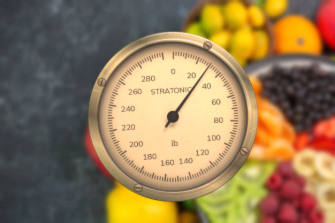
30,lb
